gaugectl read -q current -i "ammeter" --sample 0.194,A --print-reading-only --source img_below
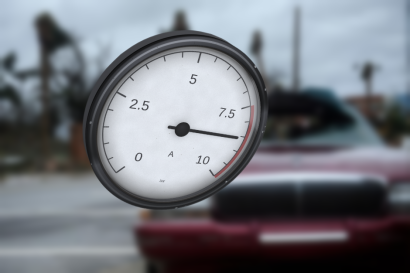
8.5,A
